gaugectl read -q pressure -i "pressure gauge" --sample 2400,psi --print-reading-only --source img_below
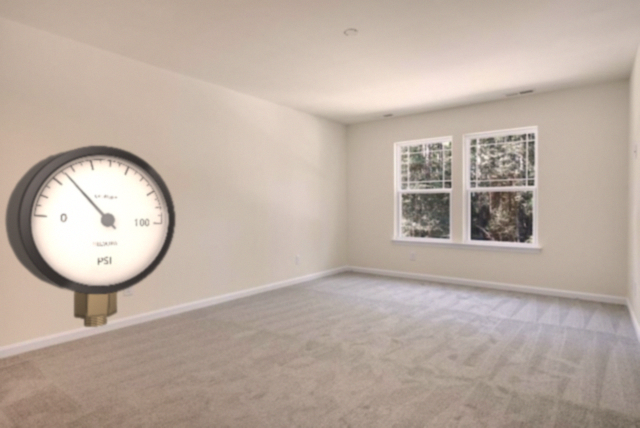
25,psi
